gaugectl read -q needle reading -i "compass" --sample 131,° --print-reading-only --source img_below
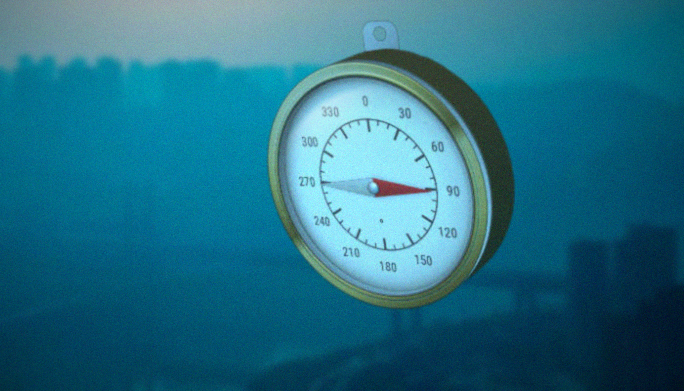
90,°
